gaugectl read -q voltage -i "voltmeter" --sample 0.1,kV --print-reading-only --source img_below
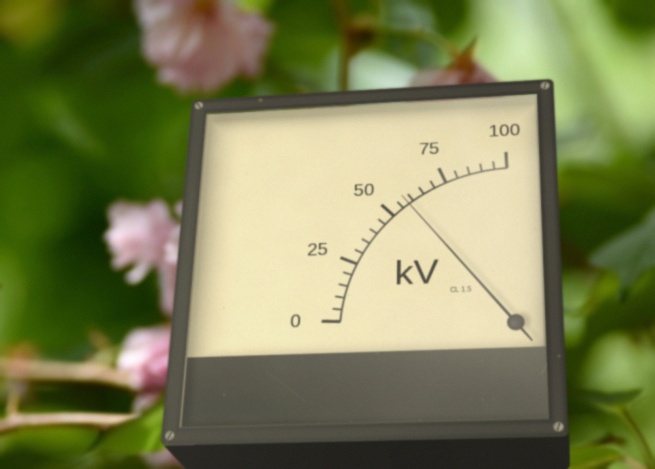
57.5,kV
